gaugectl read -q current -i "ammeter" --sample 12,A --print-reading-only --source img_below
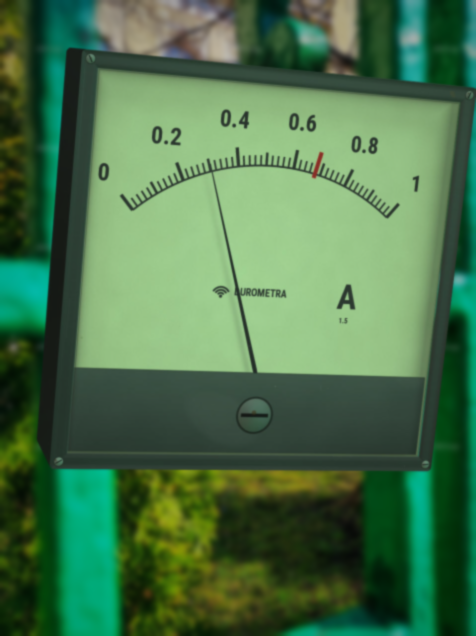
0.3,A
